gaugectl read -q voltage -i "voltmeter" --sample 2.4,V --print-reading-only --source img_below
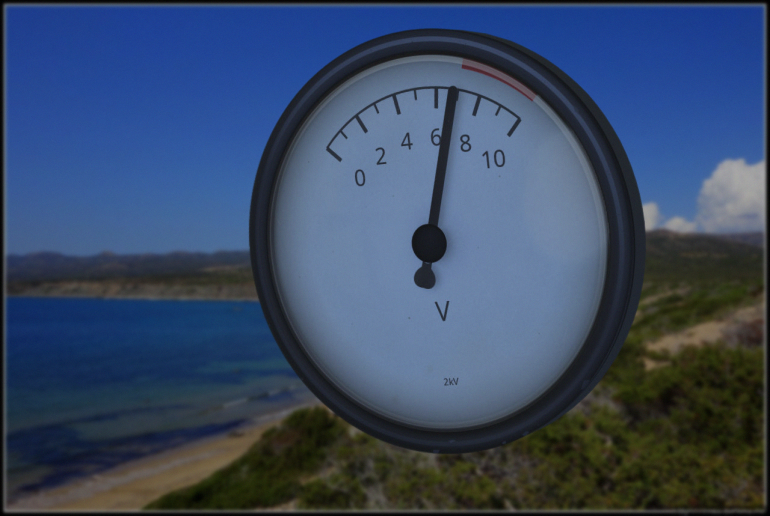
7,V
